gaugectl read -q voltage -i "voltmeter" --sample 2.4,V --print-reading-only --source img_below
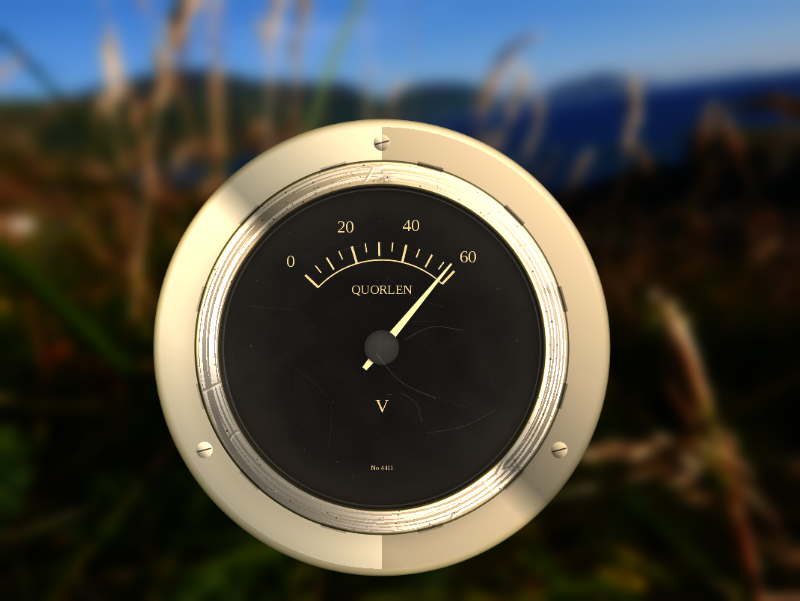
57.5,V
